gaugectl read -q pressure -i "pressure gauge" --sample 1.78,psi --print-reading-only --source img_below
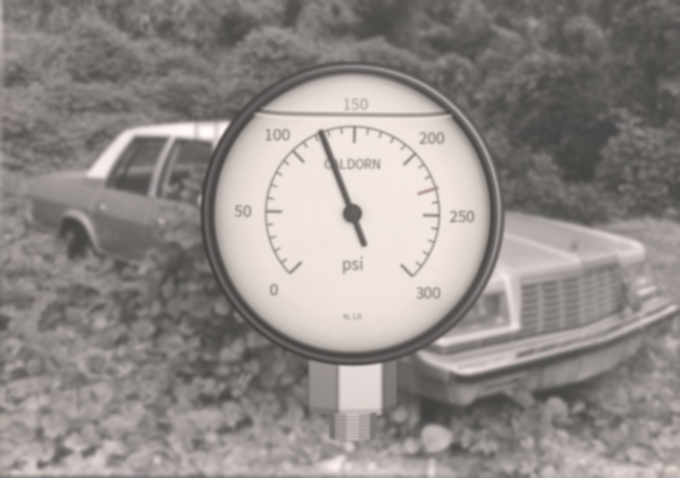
125,psi
